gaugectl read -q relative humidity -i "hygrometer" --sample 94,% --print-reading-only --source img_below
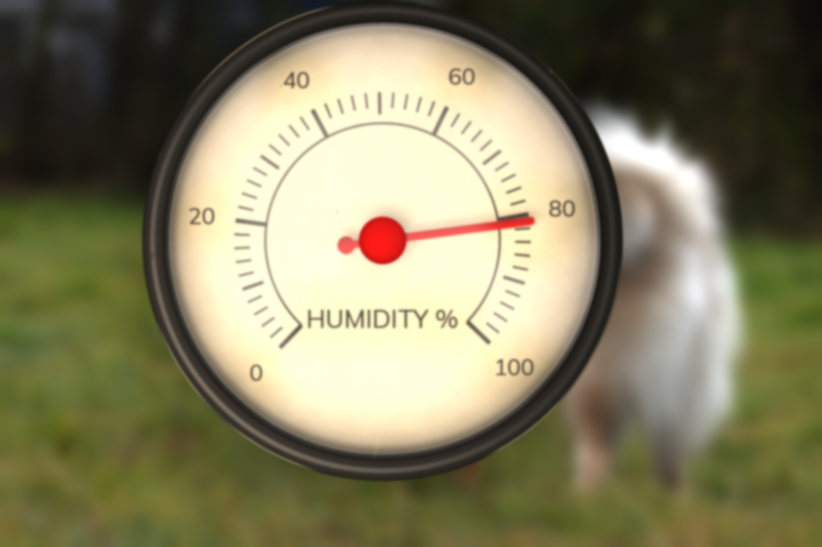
81,%
